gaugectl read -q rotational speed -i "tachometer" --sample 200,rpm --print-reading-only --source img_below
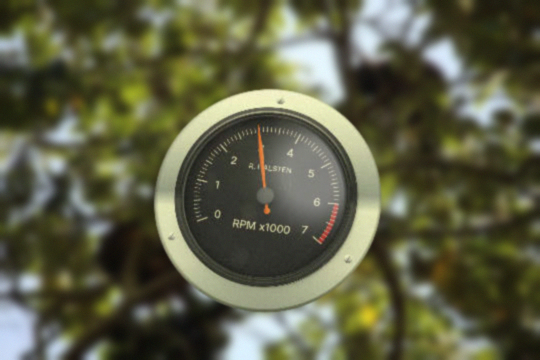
3000,rpm
